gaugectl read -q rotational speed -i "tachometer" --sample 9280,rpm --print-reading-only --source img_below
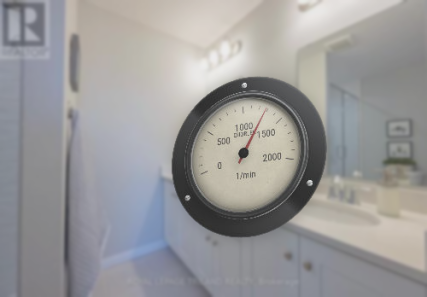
1300,rpm
